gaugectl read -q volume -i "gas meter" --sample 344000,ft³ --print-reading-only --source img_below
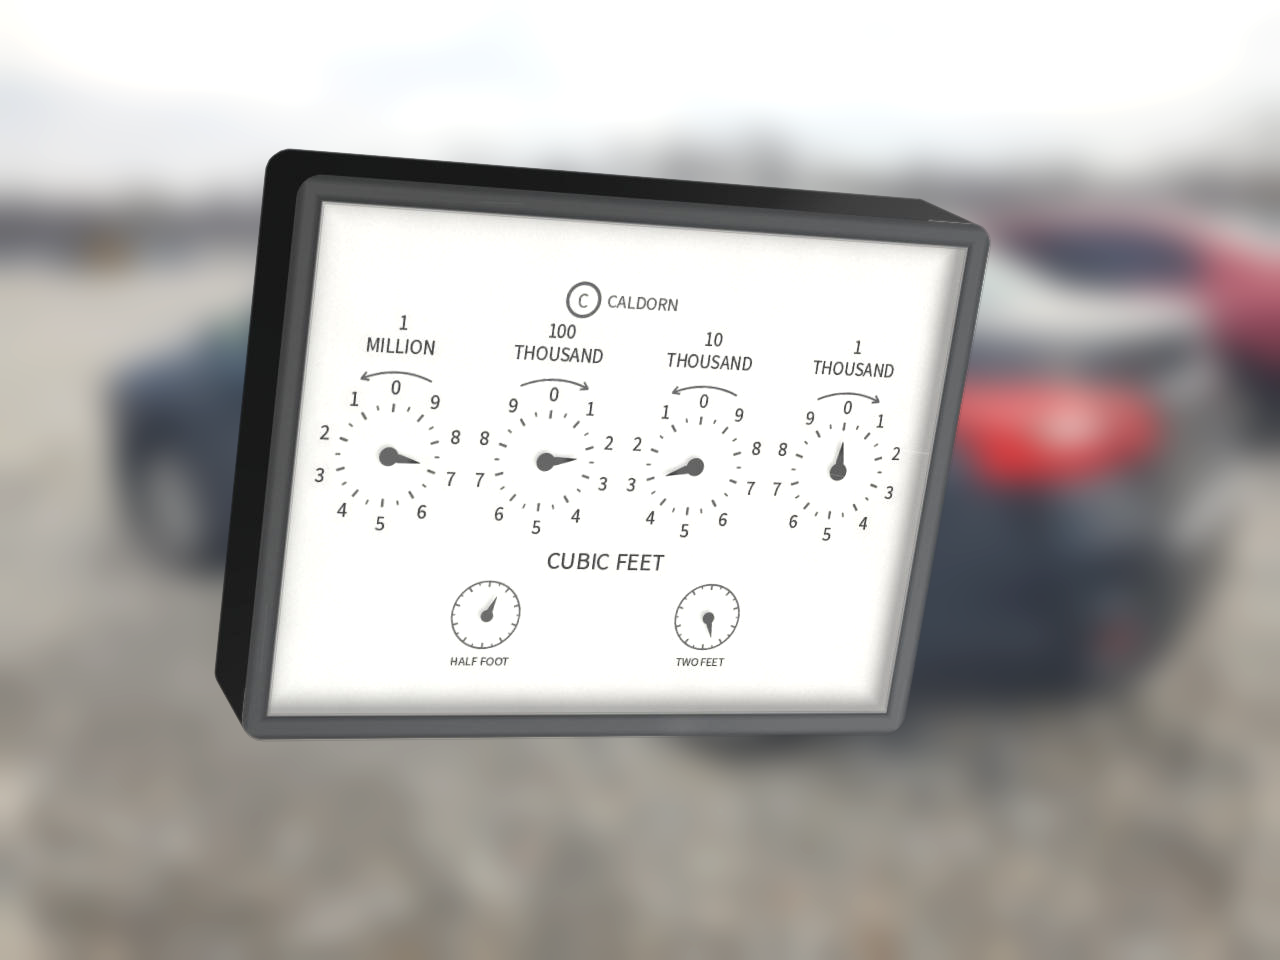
723000,ft³
